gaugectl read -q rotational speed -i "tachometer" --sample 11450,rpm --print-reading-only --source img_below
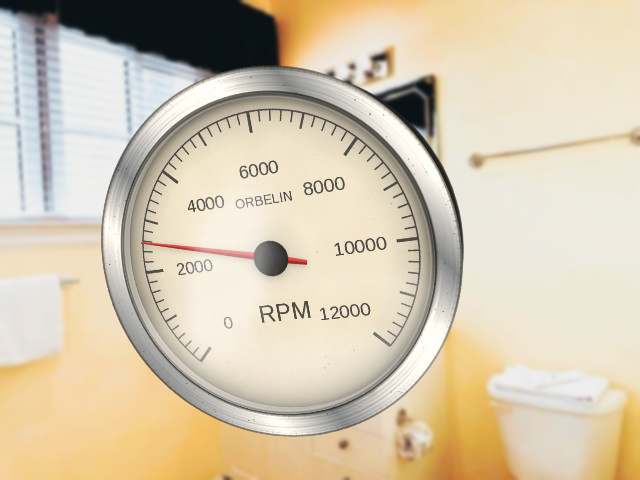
2600,rpm
